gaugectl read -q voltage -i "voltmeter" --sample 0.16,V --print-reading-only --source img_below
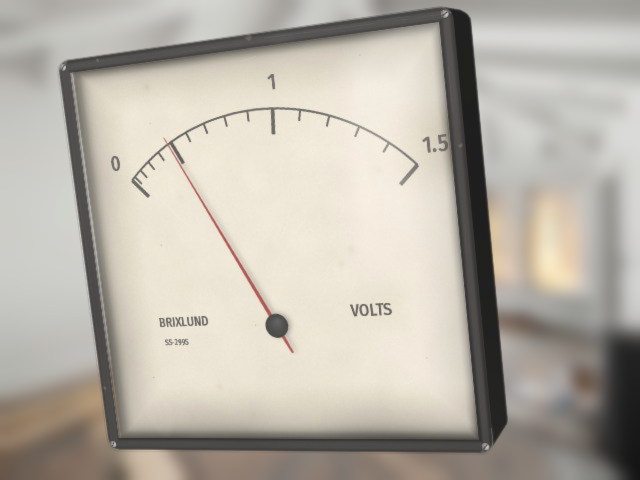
0.5,V
